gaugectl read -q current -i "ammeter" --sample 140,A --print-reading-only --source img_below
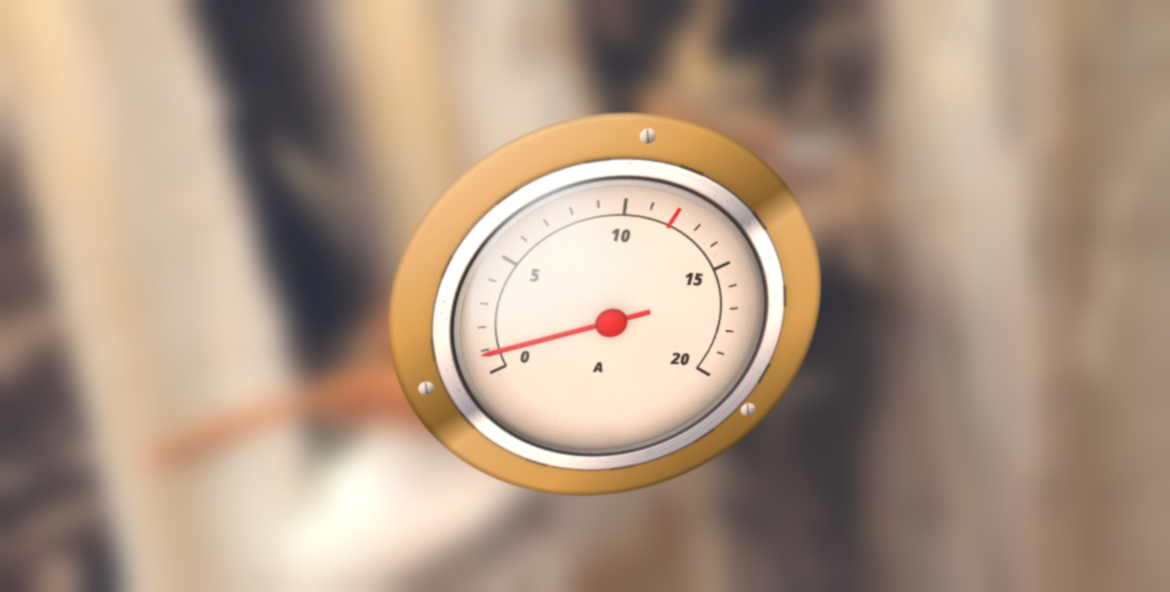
1,A
